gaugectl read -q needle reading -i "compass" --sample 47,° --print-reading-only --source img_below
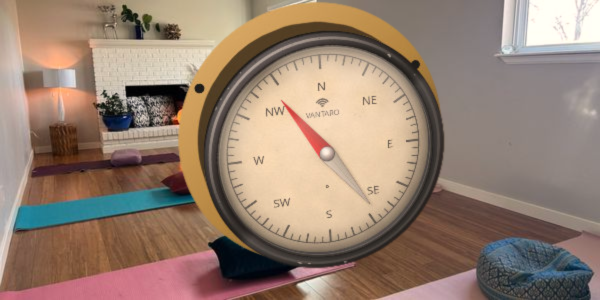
325,°
